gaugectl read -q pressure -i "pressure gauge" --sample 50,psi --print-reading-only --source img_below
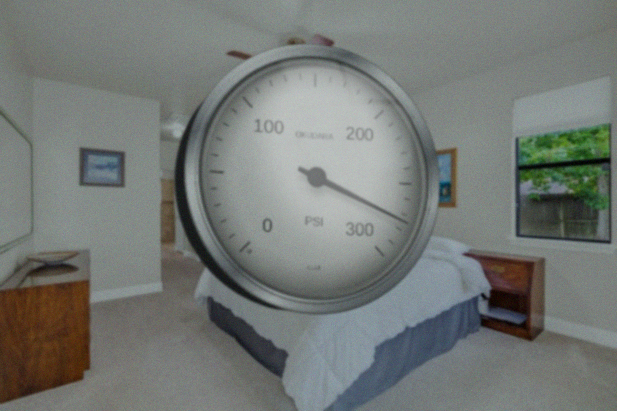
275,psi
